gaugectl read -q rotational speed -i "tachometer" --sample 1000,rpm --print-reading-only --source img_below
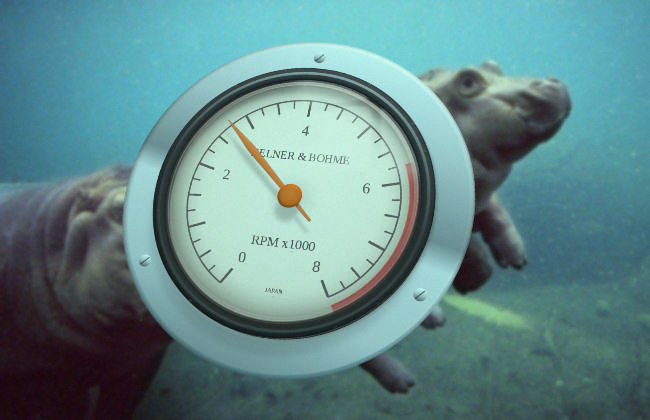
2750,rpm
